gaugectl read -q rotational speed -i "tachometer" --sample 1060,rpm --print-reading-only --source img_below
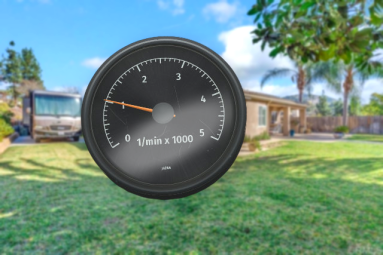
1000,rpm
